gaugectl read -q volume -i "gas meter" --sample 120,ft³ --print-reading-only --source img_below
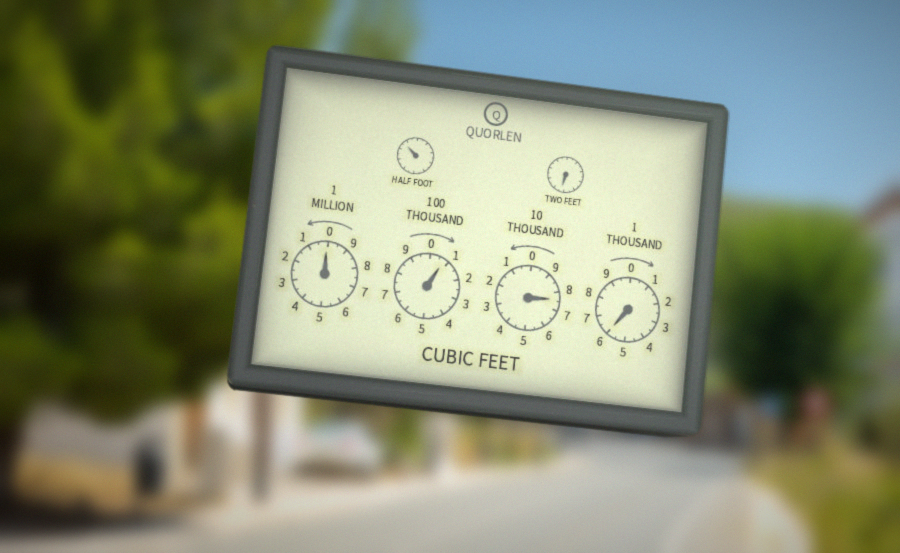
7600,ft³
